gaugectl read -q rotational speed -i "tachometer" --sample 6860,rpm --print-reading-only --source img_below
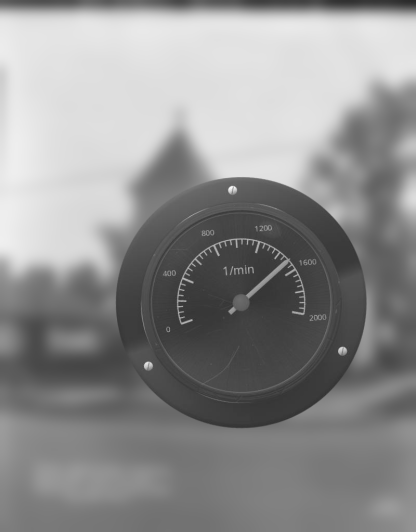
1500,rpm
